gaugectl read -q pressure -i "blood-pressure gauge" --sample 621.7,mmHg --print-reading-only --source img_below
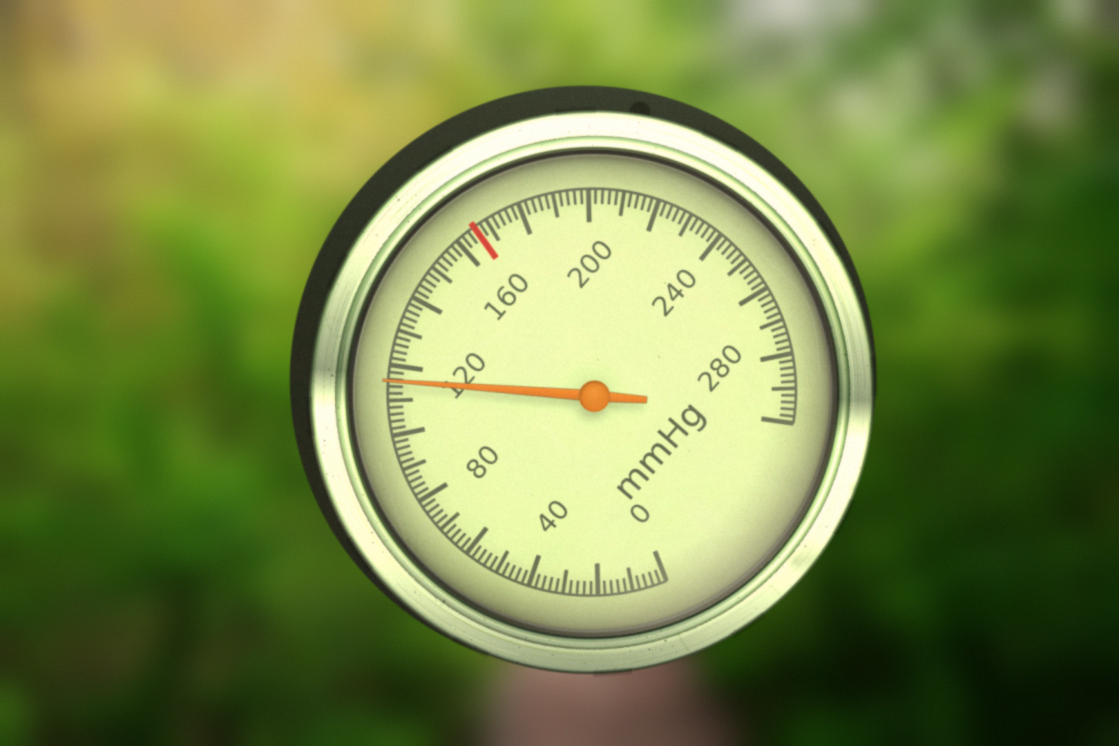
116,mmHg
